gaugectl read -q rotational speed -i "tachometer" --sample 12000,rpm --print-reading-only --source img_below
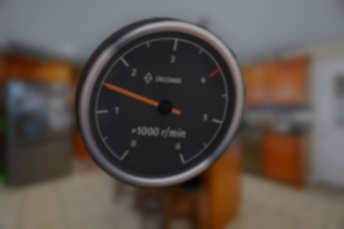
1500,rpm
